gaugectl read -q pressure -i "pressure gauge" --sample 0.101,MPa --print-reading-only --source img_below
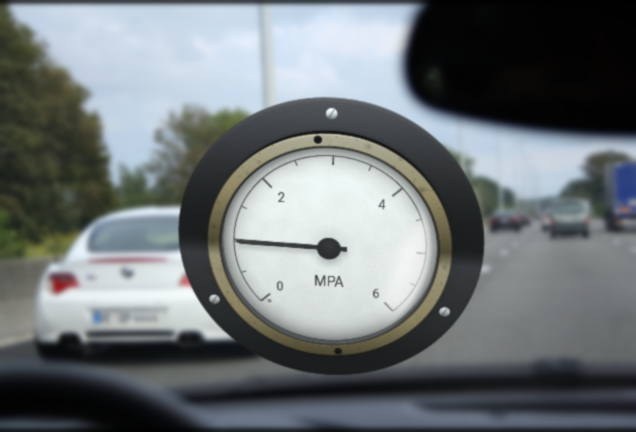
1,MPa
